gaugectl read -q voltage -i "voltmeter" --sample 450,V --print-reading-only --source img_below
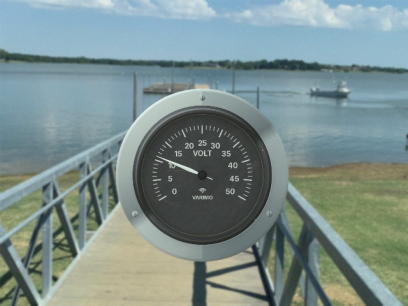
11,V
